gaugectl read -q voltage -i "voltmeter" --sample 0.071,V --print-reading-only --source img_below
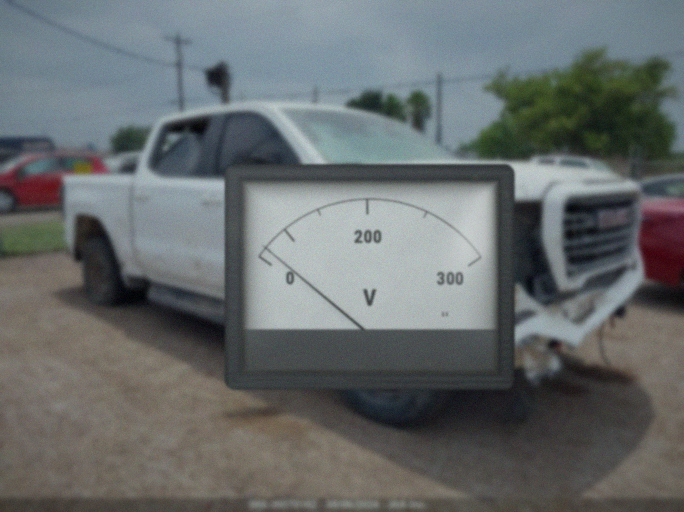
50,V
